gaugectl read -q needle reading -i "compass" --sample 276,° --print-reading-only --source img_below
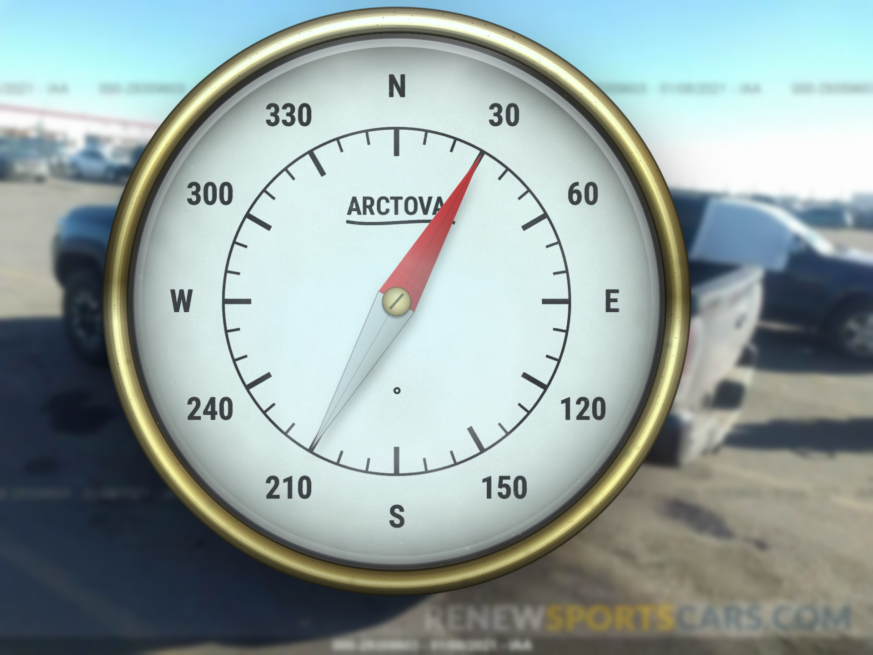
30,°
